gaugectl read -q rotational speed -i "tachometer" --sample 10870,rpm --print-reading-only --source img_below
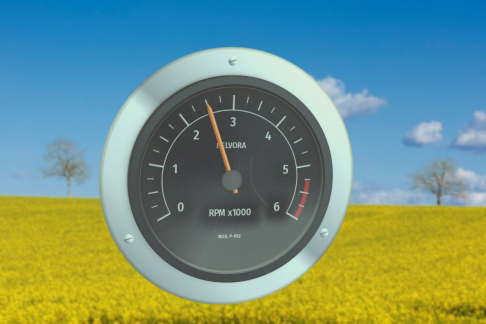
2500,rpm
